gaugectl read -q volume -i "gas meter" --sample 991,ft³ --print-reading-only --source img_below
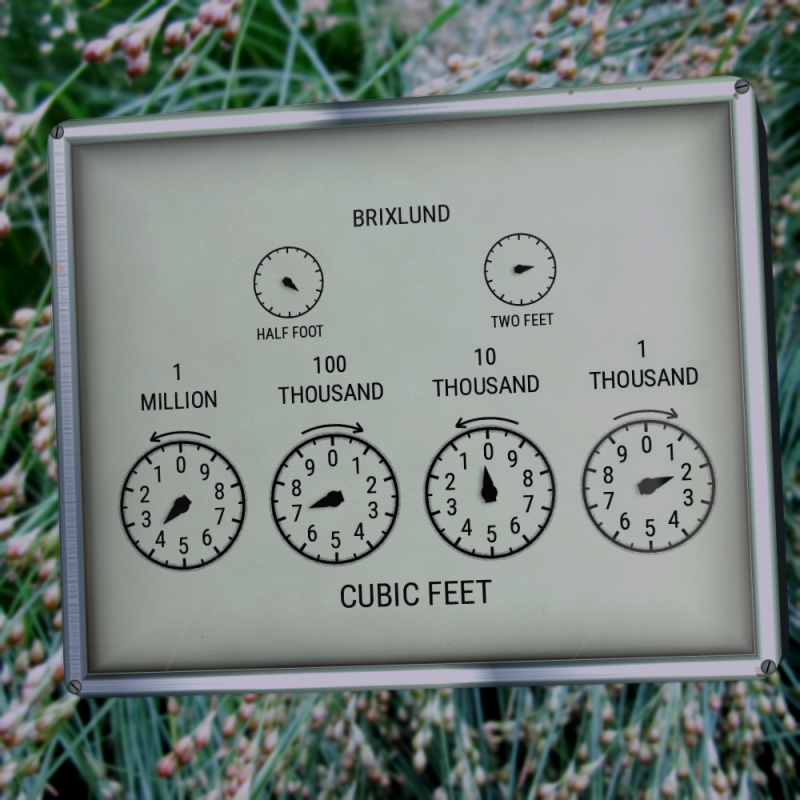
370200,ft³
